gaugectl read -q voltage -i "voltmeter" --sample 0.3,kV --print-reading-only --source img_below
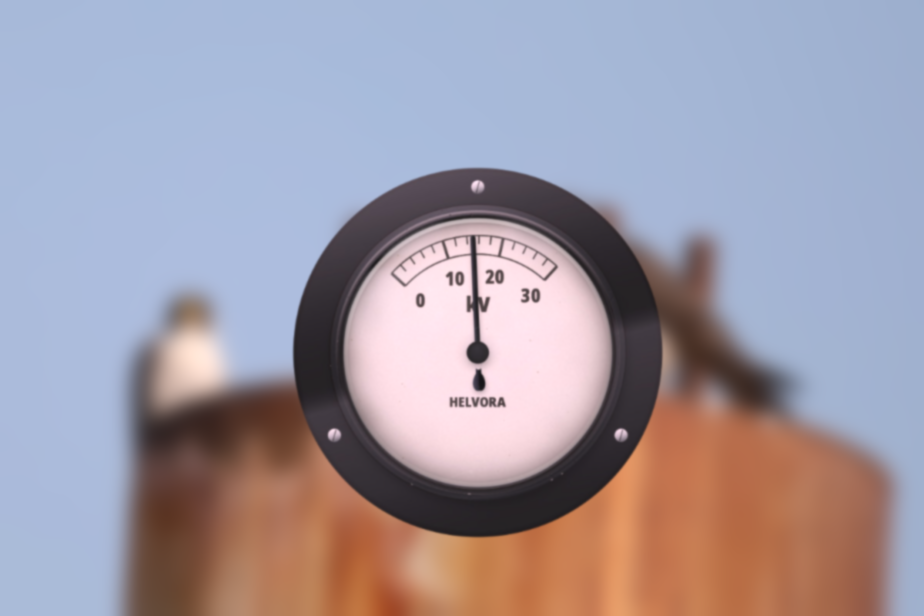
15,kV
